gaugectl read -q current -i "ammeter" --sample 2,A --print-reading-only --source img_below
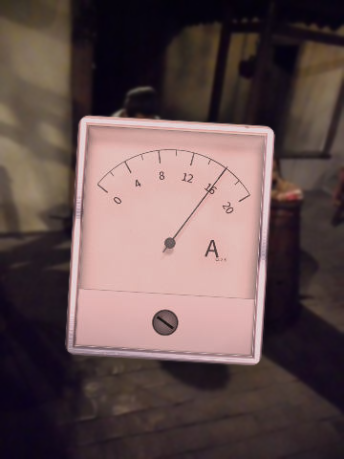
16,A
